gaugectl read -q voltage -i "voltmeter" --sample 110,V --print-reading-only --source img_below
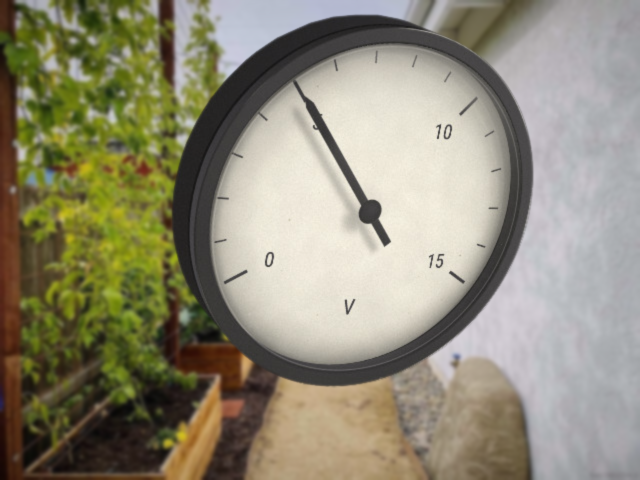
5,V
